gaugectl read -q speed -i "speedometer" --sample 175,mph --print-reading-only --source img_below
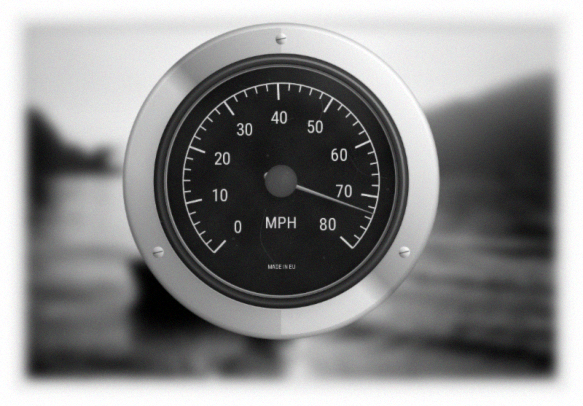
73,mph
